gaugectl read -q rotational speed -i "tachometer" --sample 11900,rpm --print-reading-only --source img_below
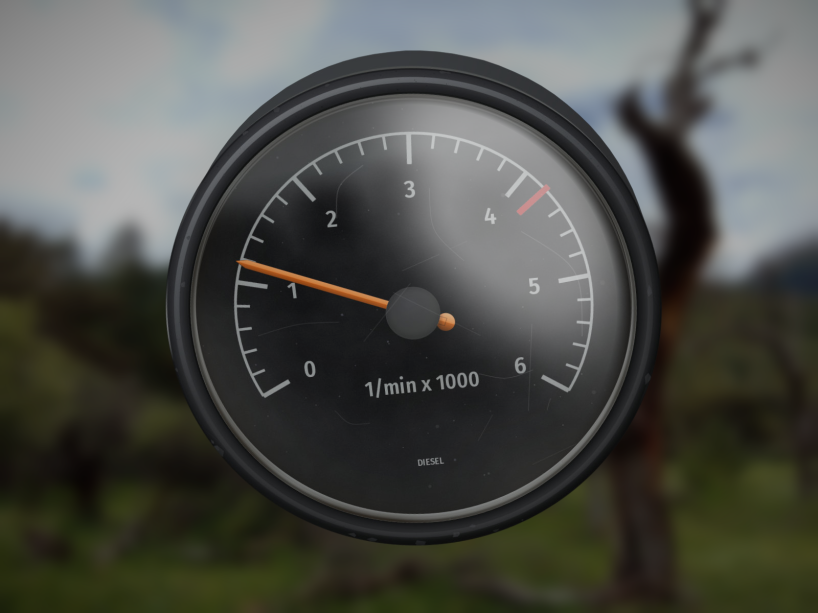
1200,rpm
